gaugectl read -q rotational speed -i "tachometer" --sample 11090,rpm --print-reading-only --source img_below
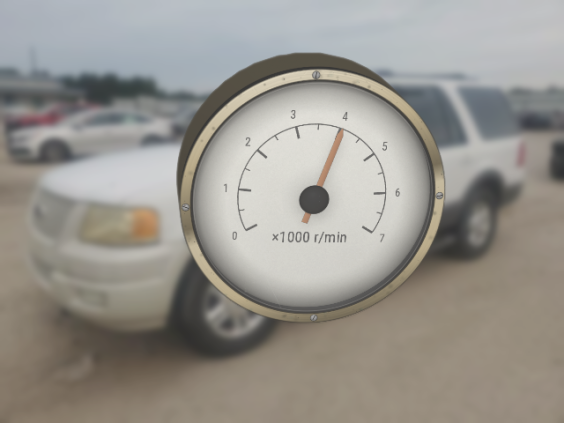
4000,rpm
